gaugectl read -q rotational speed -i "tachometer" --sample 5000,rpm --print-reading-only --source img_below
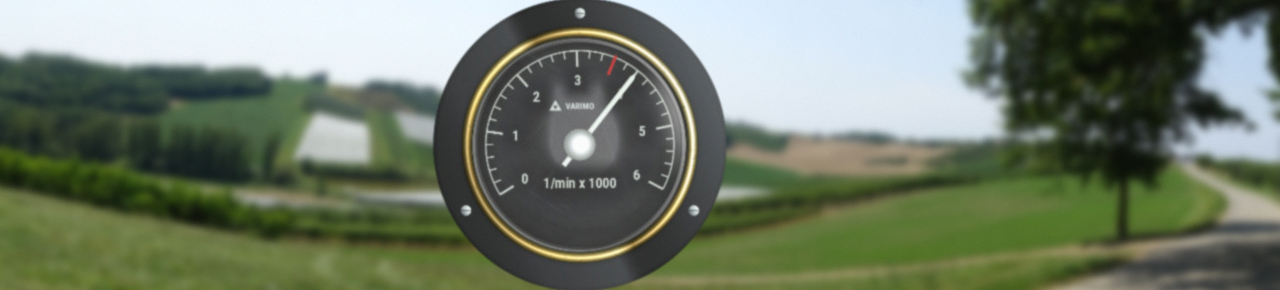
4000,rpm
